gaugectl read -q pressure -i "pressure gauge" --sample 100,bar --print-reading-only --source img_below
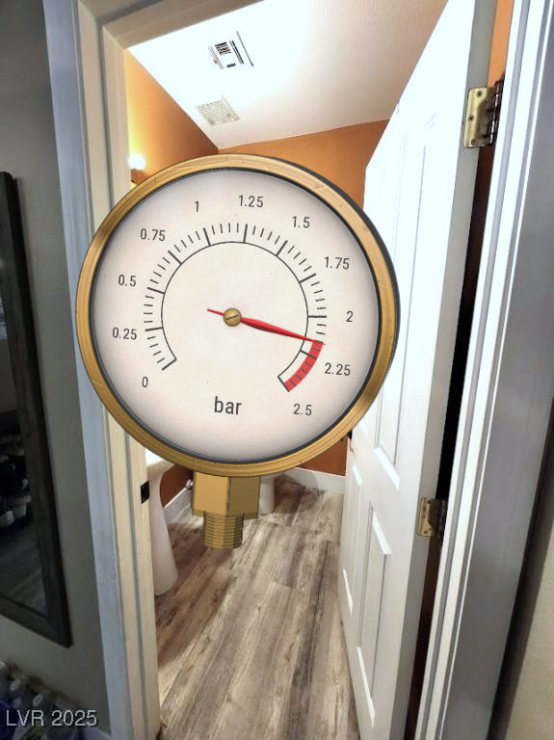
2.15,bar
